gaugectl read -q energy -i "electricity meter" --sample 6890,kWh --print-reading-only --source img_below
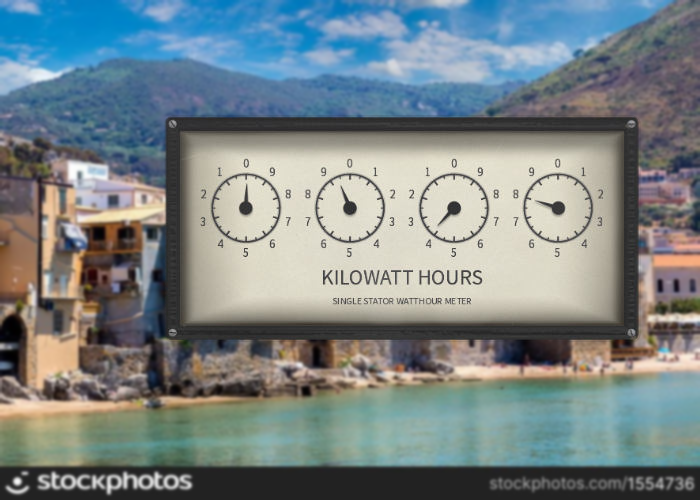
9938,kWh
